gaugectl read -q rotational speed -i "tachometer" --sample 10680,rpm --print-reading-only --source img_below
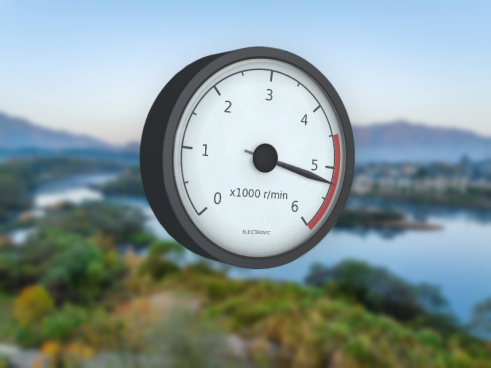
5250,rpm
